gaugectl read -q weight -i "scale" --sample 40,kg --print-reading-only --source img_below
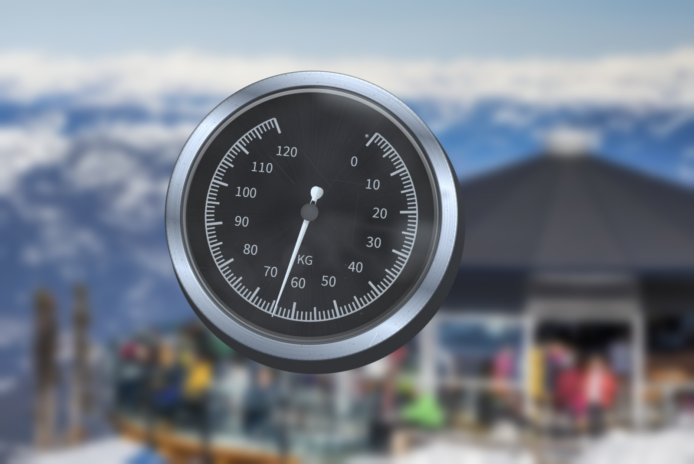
64,kg
